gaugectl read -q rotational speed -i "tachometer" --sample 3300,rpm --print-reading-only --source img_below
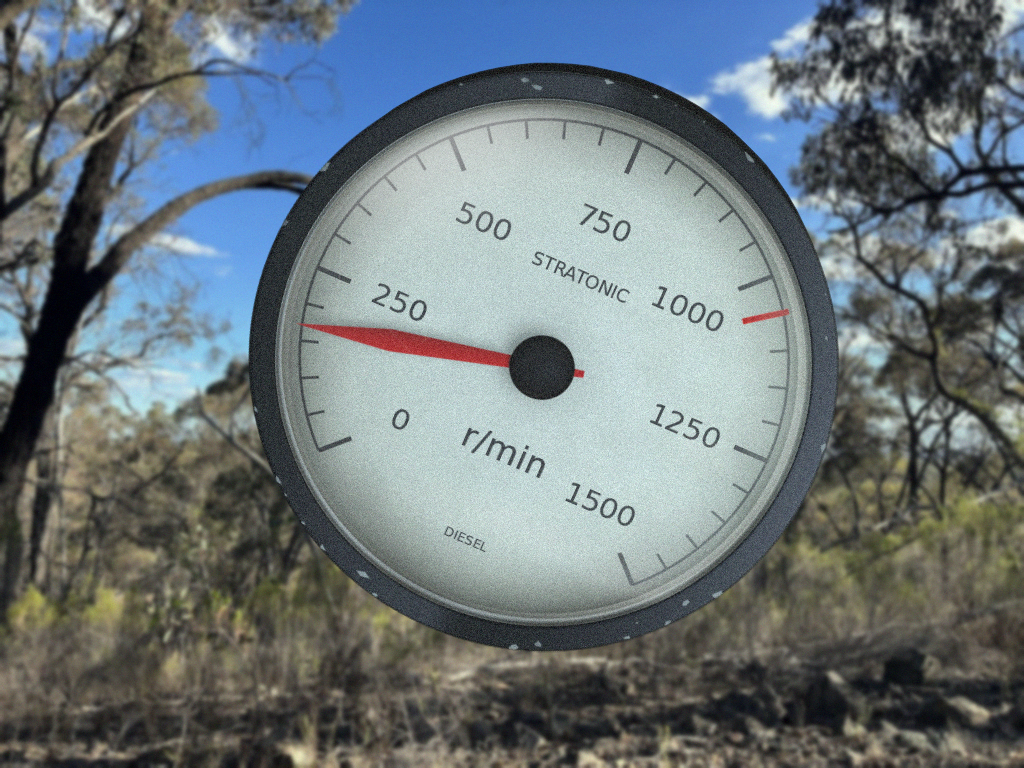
175,rpm
